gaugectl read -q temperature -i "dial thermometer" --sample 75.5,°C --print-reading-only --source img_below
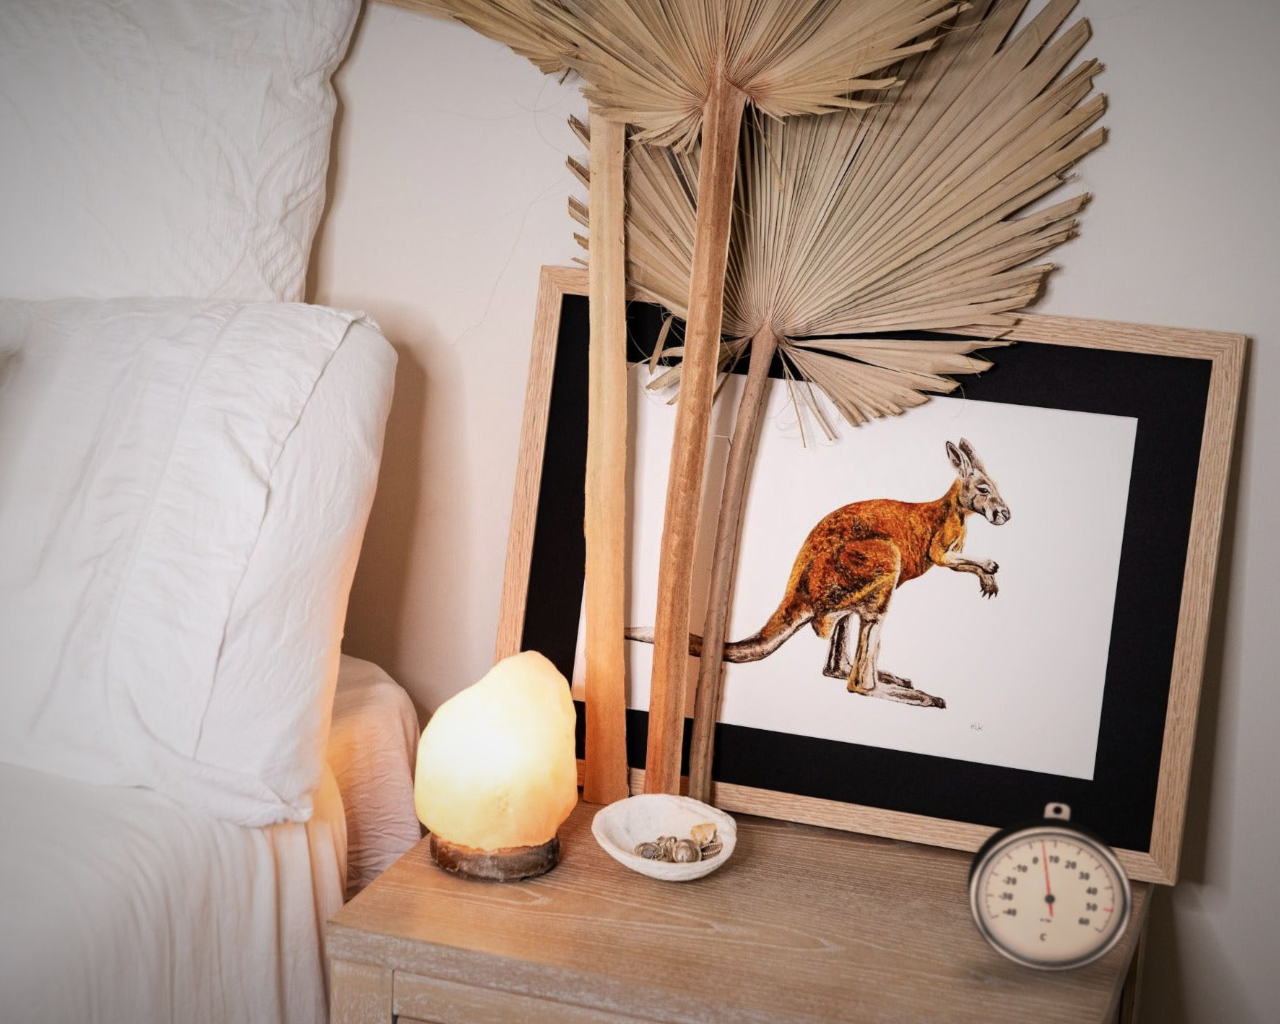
5,°C
